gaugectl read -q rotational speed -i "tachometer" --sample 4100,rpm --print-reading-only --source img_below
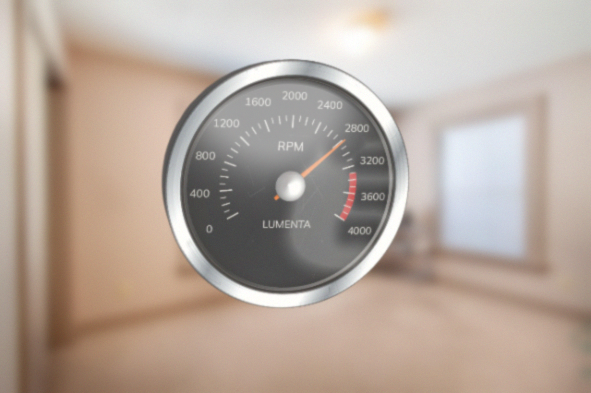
2800,rpm
